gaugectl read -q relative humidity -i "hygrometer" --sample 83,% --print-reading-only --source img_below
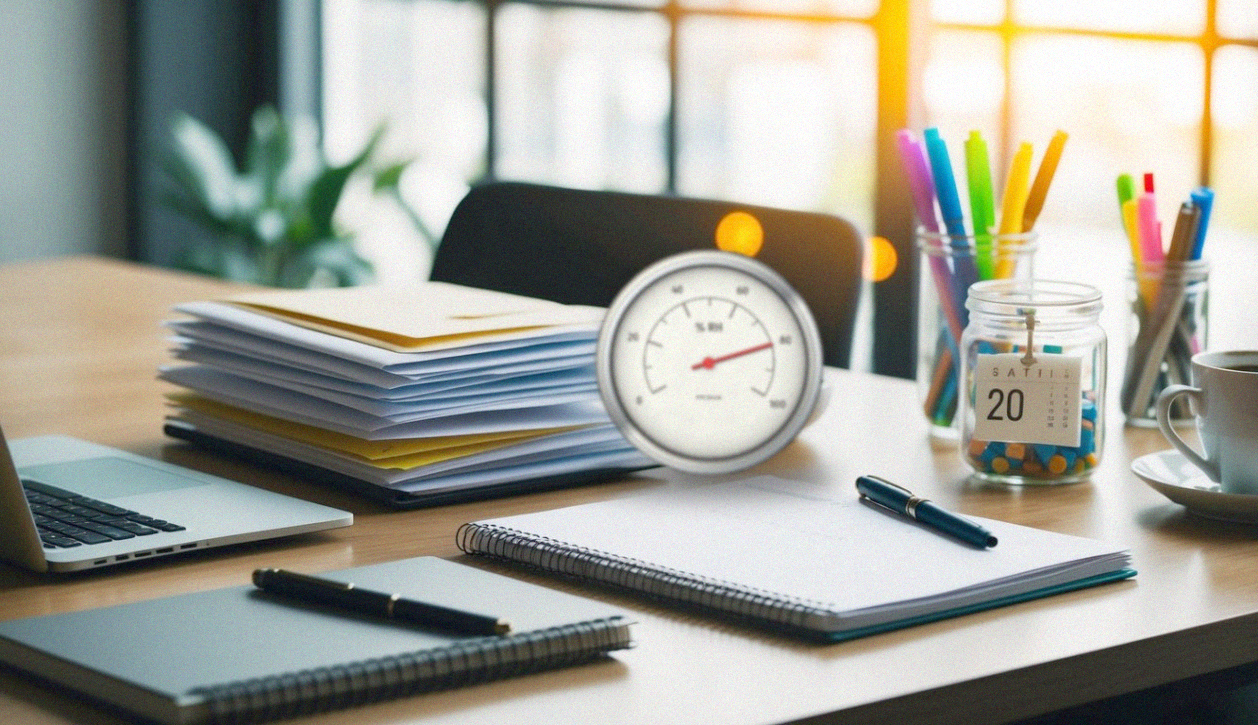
80,%
